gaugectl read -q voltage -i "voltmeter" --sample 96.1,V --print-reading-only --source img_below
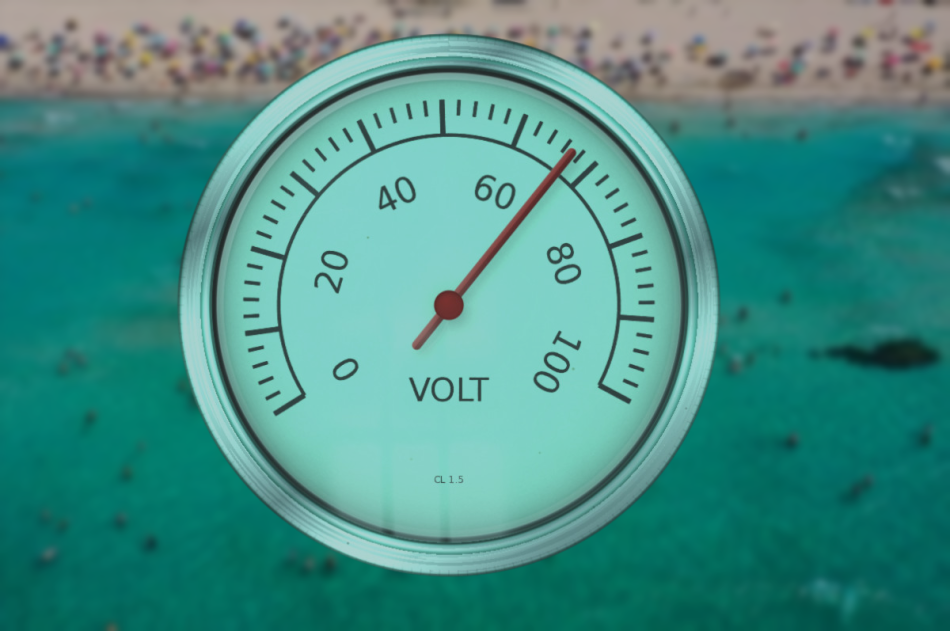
67,V
